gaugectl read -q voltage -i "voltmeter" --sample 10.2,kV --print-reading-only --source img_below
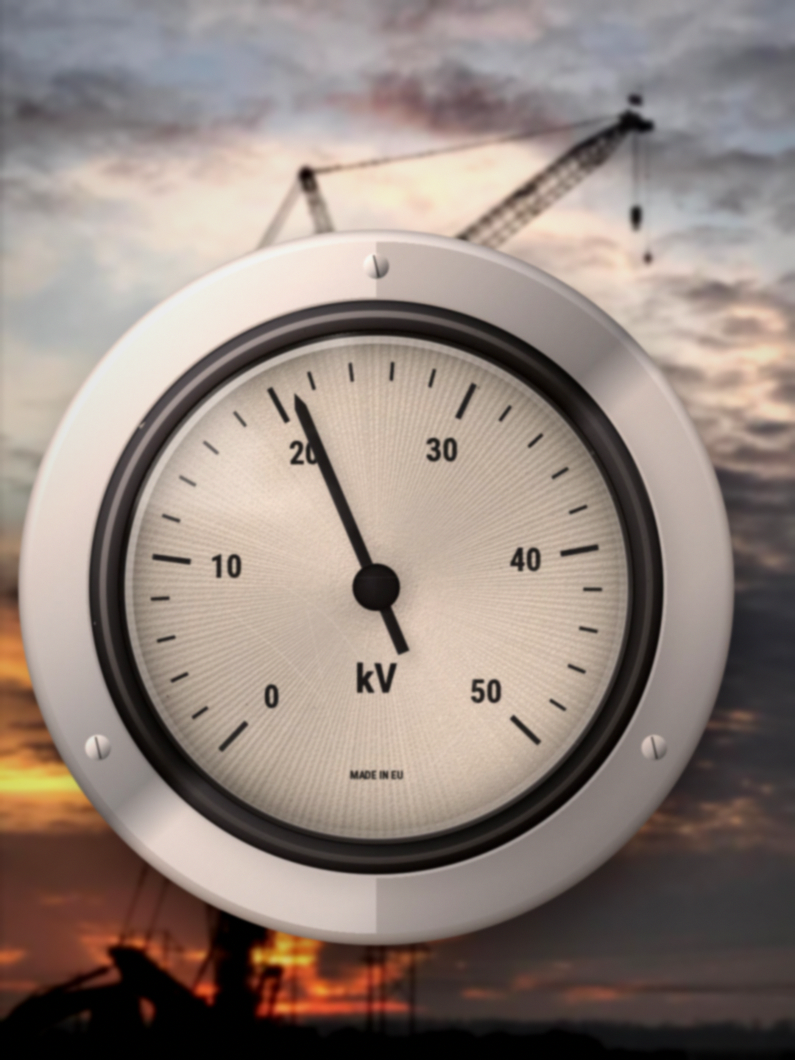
21,kV
